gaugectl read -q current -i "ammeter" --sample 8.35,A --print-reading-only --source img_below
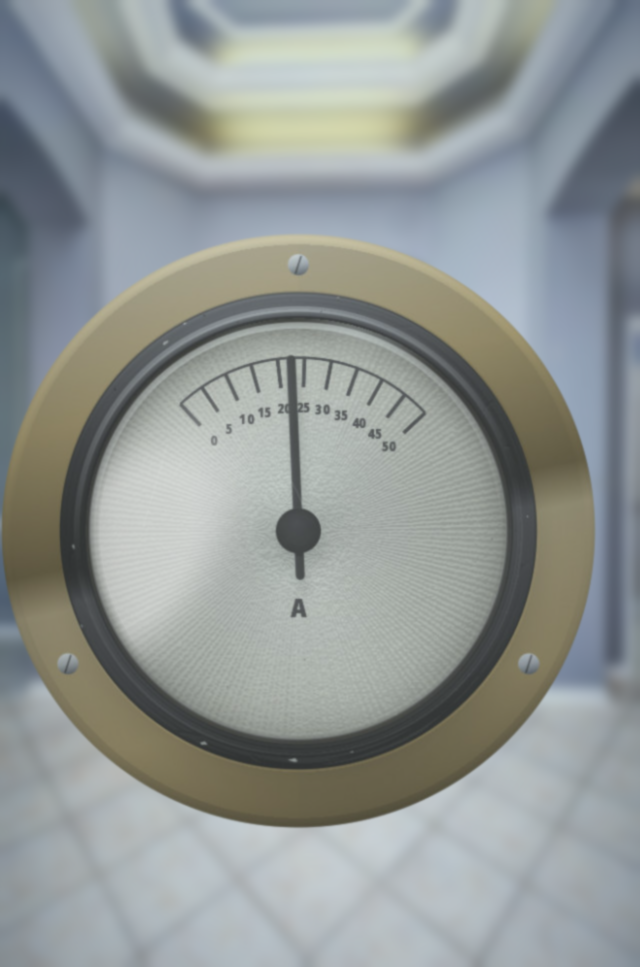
22.5,A
